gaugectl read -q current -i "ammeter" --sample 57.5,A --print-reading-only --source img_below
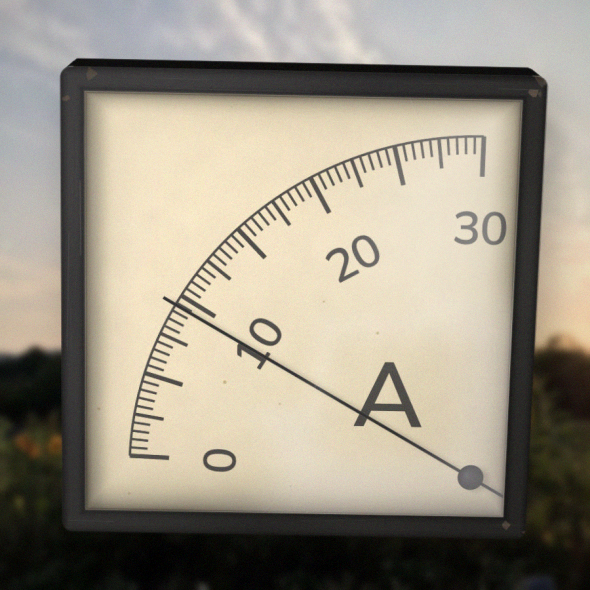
9.5,A
